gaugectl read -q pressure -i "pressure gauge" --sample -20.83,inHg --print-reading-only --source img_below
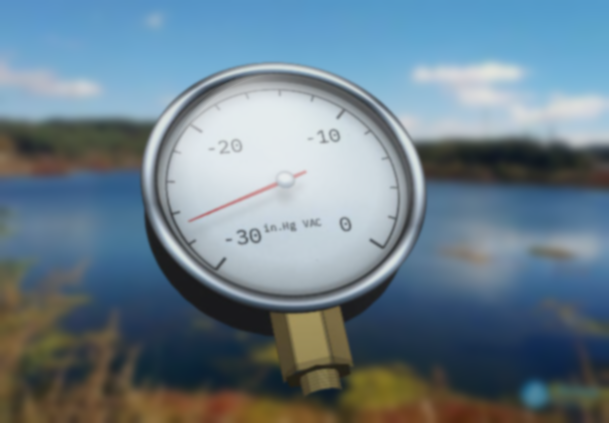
-27,inHg
